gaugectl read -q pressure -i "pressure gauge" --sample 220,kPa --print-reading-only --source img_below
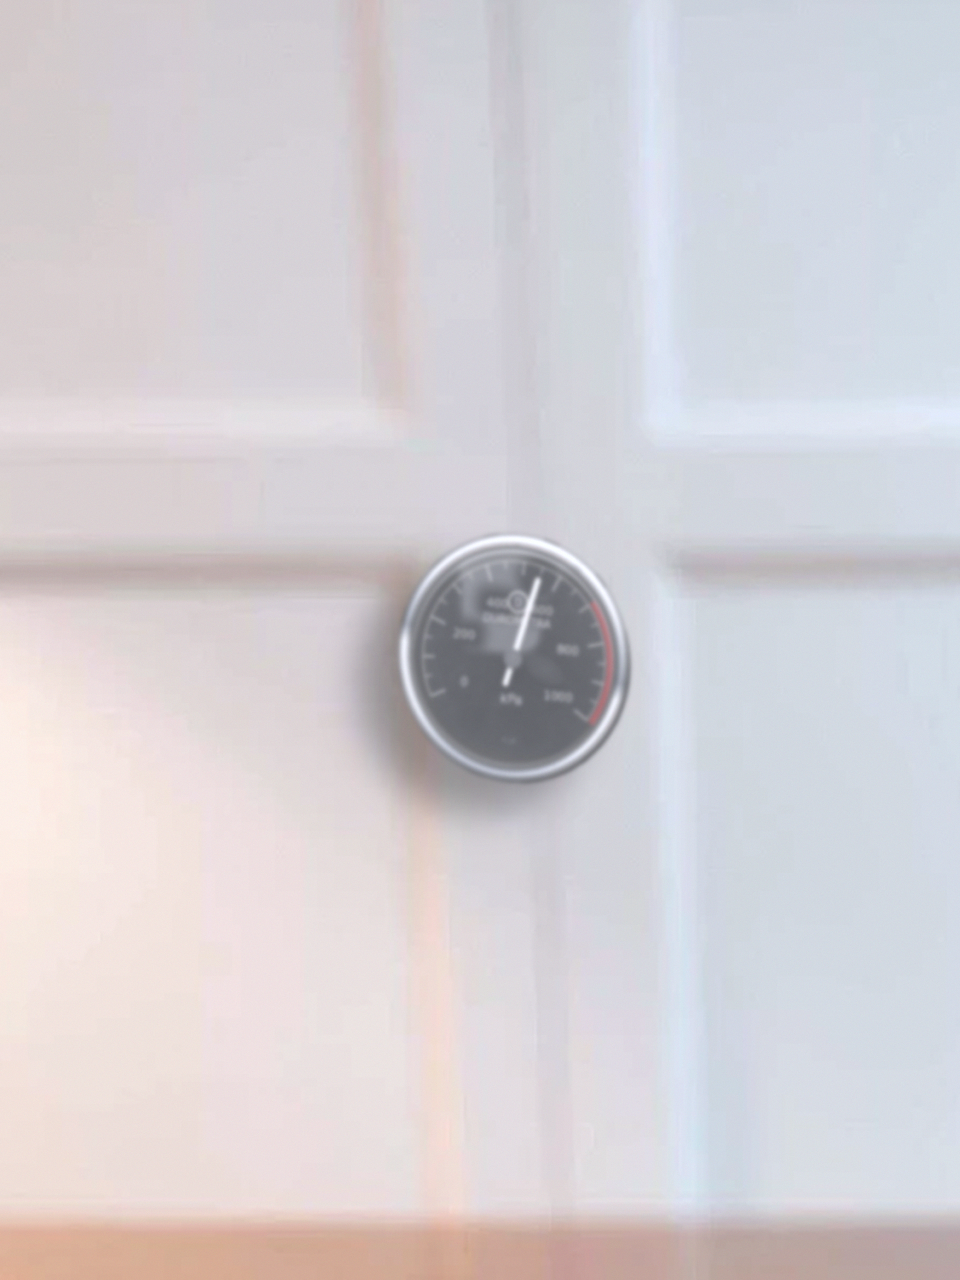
550,kPa
